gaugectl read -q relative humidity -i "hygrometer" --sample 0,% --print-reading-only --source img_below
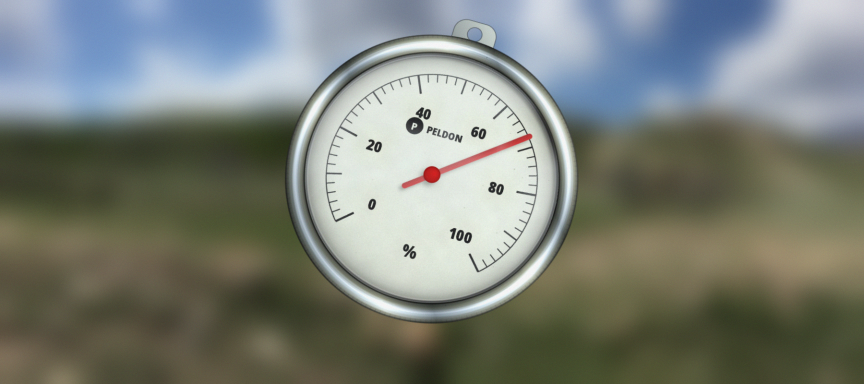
68,%
